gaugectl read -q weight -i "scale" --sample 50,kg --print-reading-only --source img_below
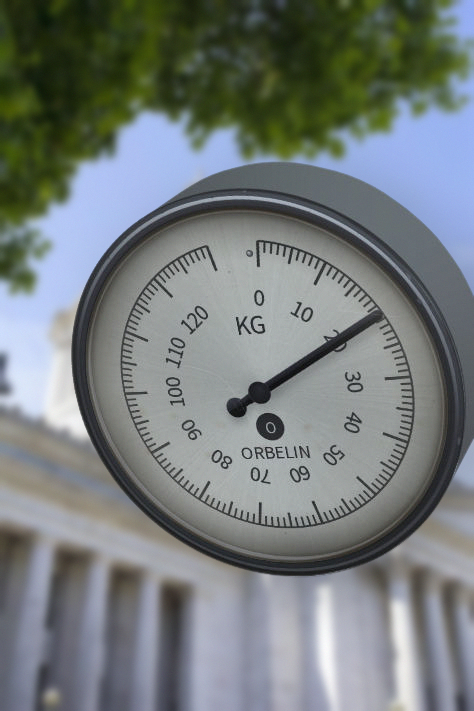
20,kg
